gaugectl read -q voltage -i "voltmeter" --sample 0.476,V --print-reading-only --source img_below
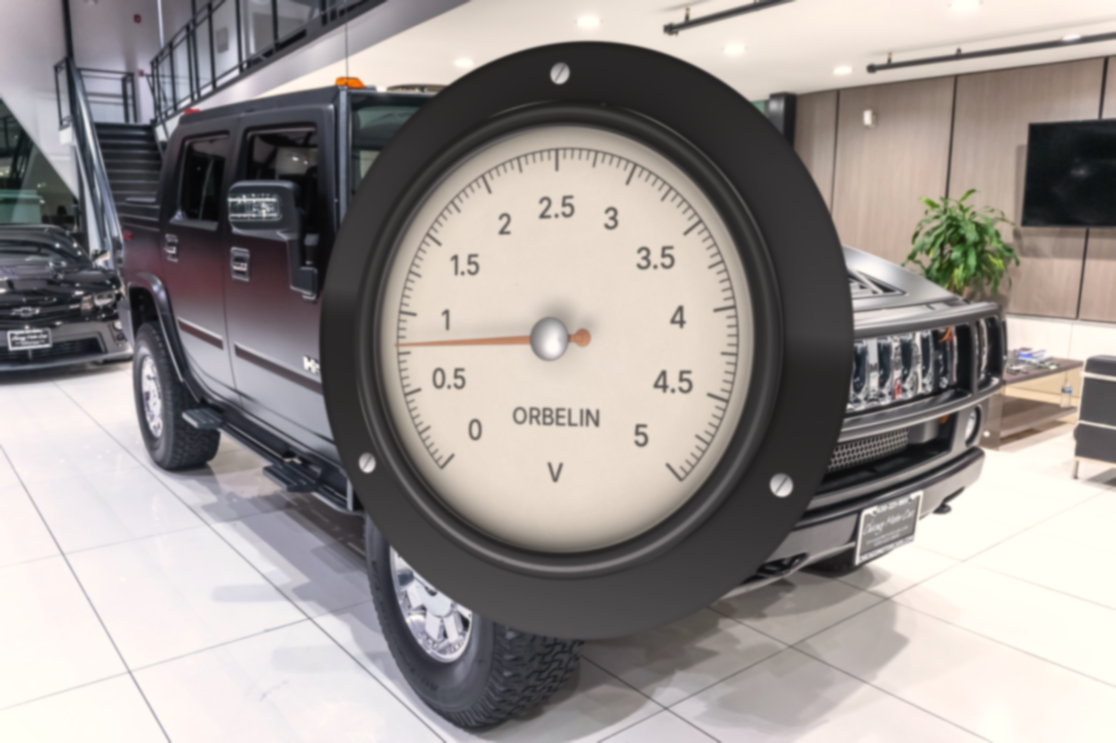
0.8,V
